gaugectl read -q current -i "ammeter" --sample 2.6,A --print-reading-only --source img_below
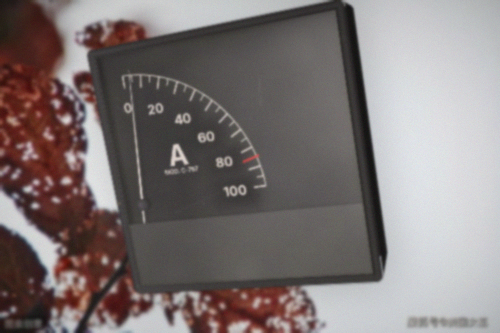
5,A
